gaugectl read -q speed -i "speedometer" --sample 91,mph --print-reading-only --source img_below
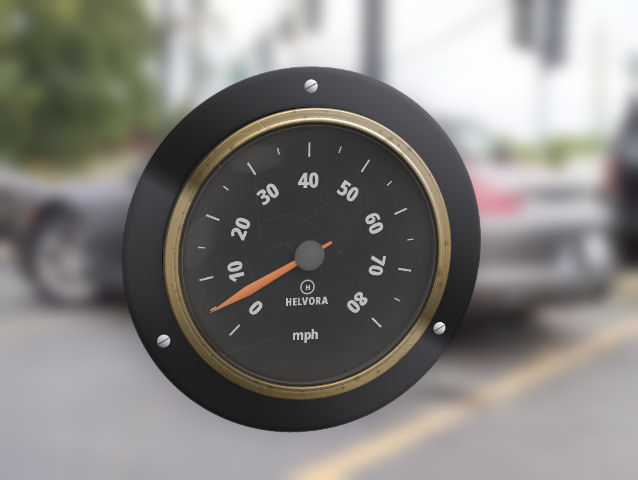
5,mph
